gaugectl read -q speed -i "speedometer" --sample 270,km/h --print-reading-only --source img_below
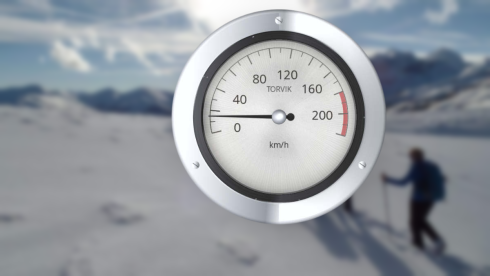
15,km/h
